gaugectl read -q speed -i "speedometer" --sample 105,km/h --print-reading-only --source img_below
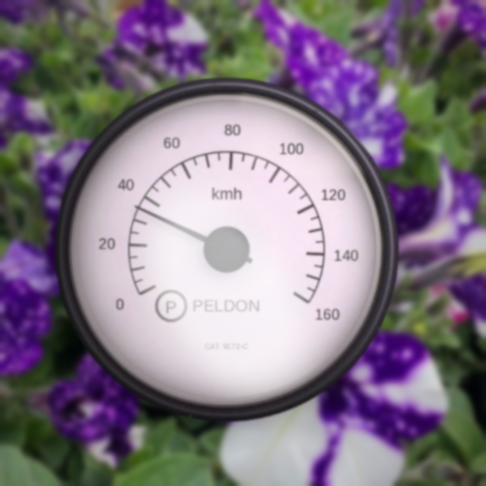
35,km/h
